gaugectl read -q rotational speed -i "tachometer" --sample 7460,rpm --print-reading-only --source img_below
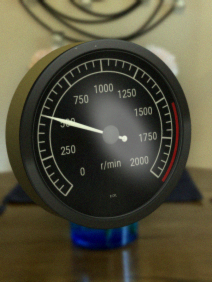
500,rpm
